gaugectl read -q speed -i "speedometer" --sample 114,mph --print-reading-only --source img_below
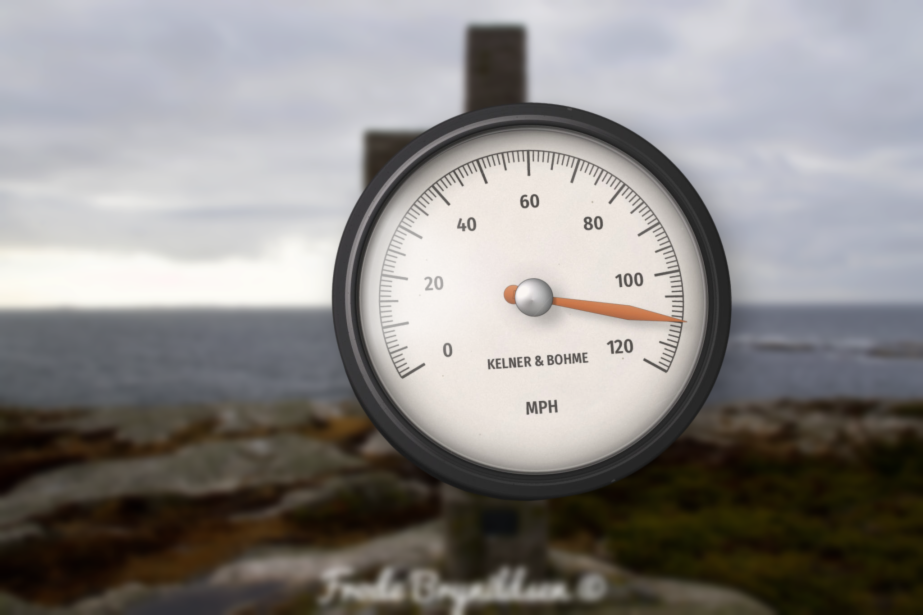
110,mph
